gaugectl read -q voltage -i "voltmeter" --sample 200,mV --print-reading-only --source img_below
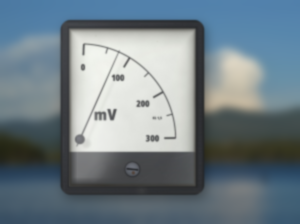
75,mV
